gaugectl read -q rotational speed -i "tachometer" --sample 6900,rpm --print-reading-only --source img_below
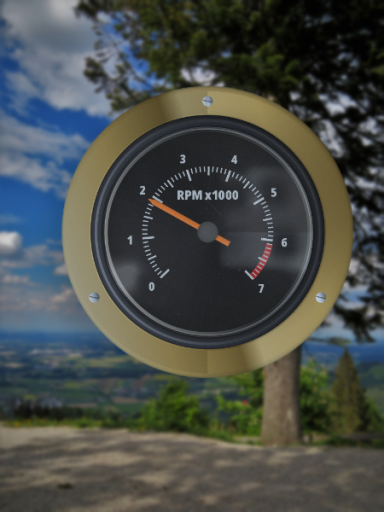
1900,rpm
